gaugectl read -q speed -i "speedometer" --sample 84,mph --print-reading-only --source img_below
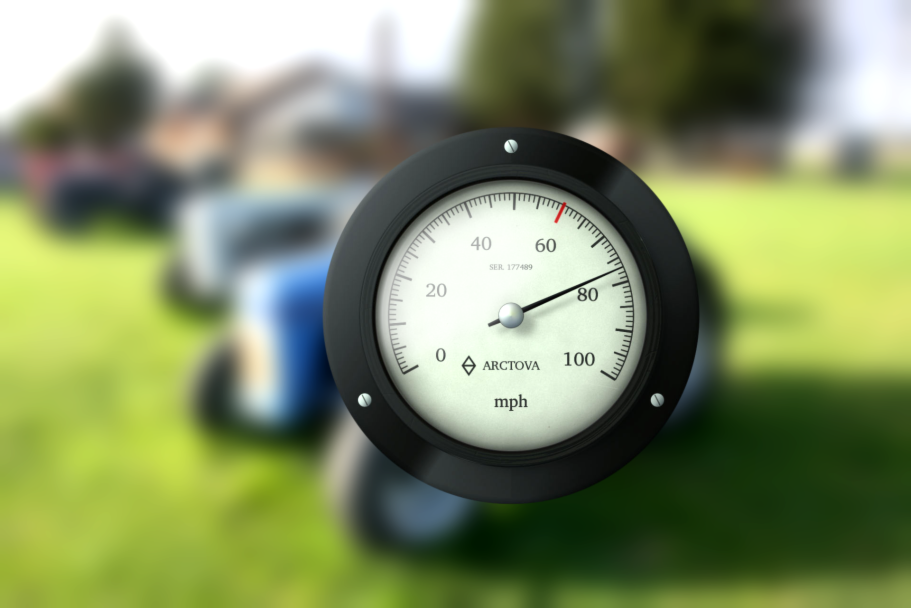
77,mph
